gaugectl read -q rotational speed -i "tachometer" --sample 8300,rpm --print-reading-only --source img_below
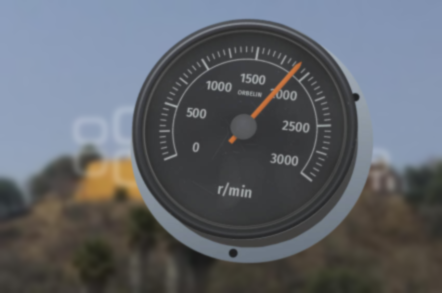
1900,rpm
